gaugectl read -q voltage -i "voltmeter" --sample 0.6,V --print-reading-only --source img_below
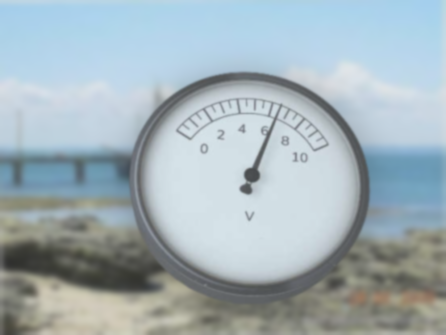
6.5,V
